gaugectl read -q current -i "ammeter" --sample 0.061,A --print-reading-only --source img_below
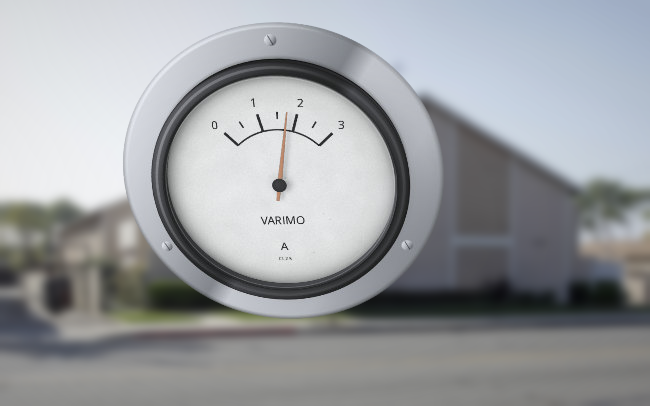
1.75,A
